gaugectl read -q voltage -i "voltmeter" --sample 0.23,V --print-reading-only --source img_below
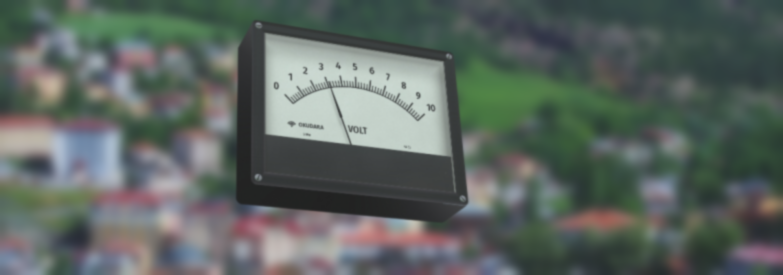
3,V
